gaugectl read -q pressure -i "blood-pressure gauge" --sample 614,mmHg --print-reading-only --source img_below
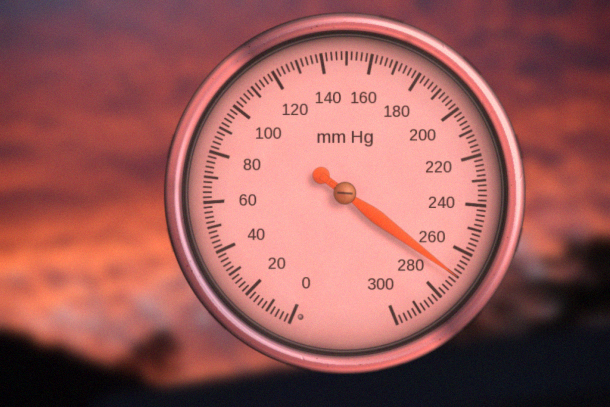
270,mmHg
